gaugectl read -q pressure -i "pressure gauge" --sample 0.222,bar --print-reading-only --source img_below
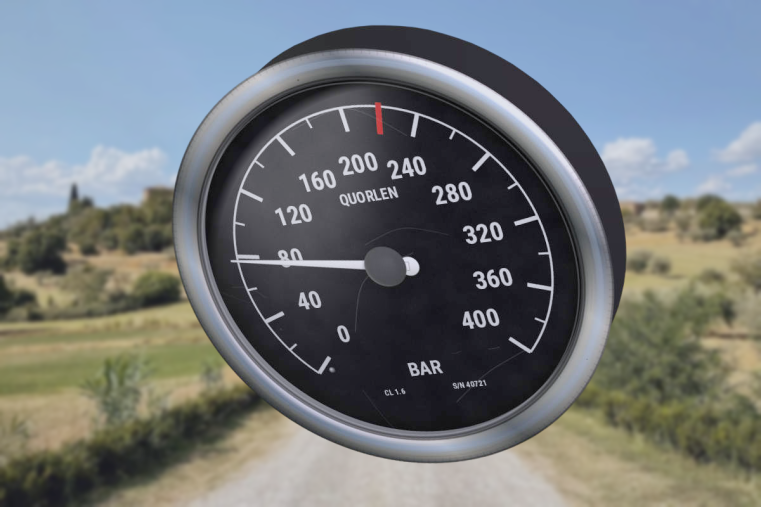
80,bar
